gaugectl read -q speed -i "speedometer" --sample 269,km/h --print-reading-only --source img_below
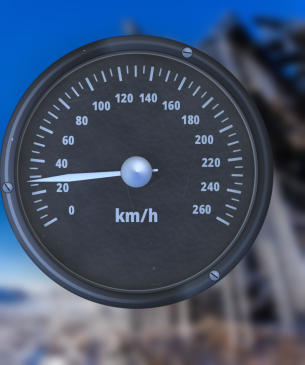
27.5,km/h
